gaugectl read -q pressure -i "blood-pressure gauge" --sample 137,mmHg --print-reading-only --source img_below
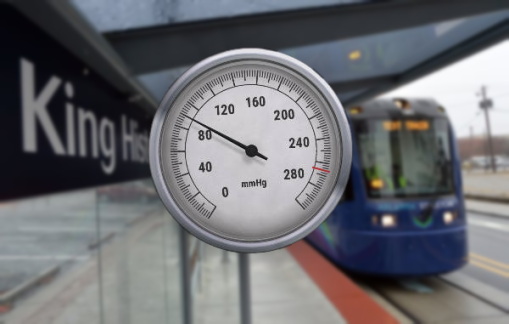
90,mmHg
